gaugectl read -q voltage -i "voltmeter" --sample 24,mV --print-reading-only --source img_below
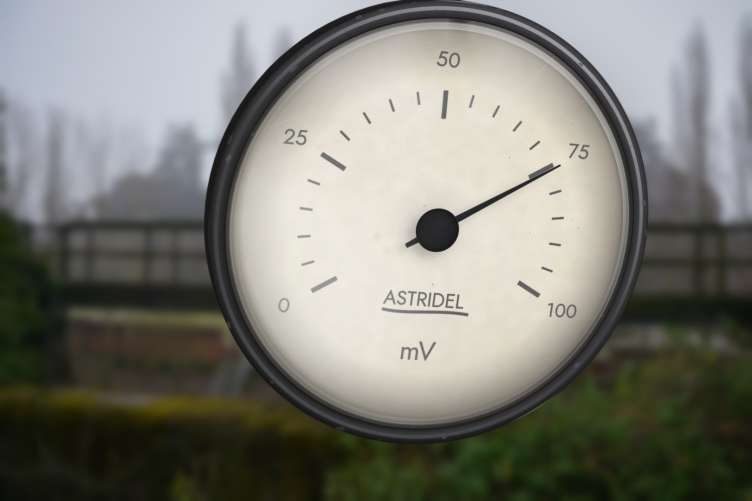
75,mV
